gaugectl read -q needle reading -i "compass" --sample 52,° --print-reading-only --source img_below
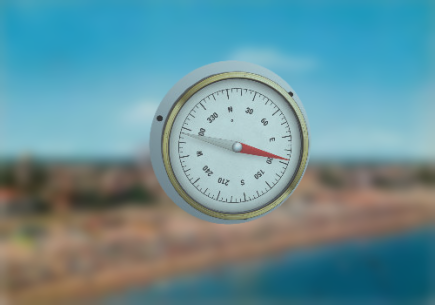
115,°
